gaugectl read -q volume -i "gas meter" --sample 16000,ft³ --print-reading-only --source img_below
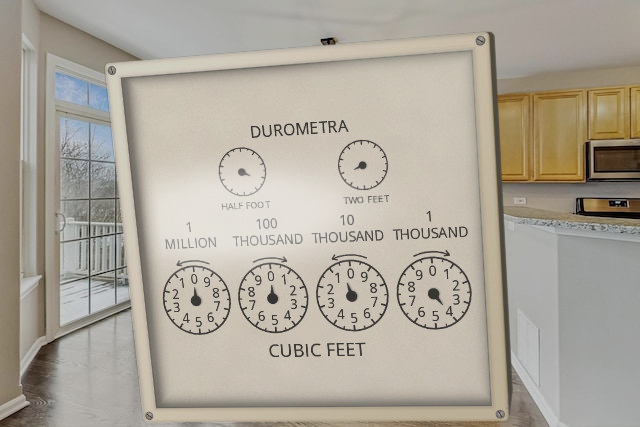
400,ft³
